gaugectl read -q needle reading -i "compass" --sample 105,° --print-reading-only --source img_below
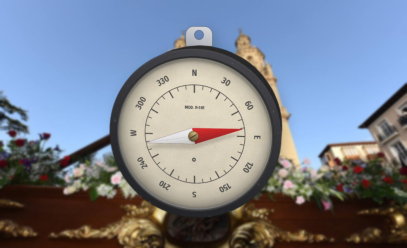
80,°
